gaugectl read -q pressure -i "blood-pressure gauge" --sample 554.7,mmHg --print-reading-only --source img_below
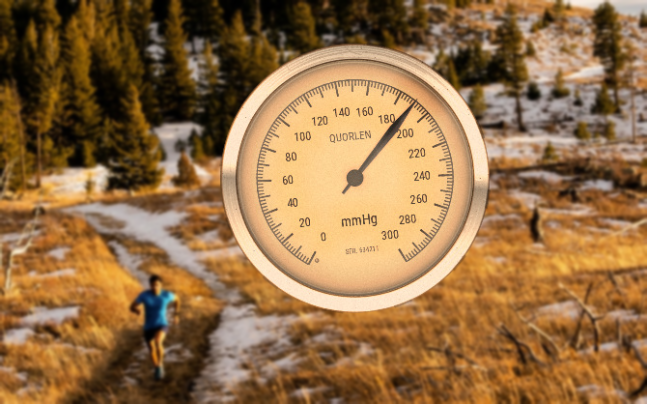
190,mmHg
